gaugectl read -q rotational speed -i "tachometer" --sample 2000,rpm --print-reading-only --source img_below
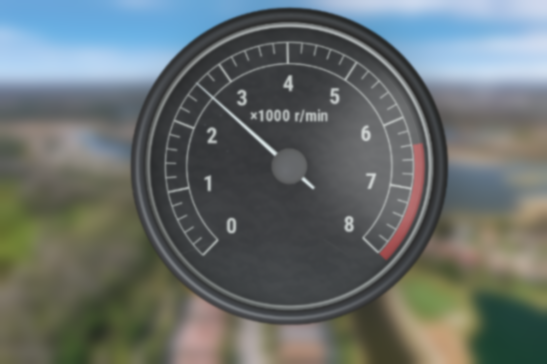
2600,rpm
